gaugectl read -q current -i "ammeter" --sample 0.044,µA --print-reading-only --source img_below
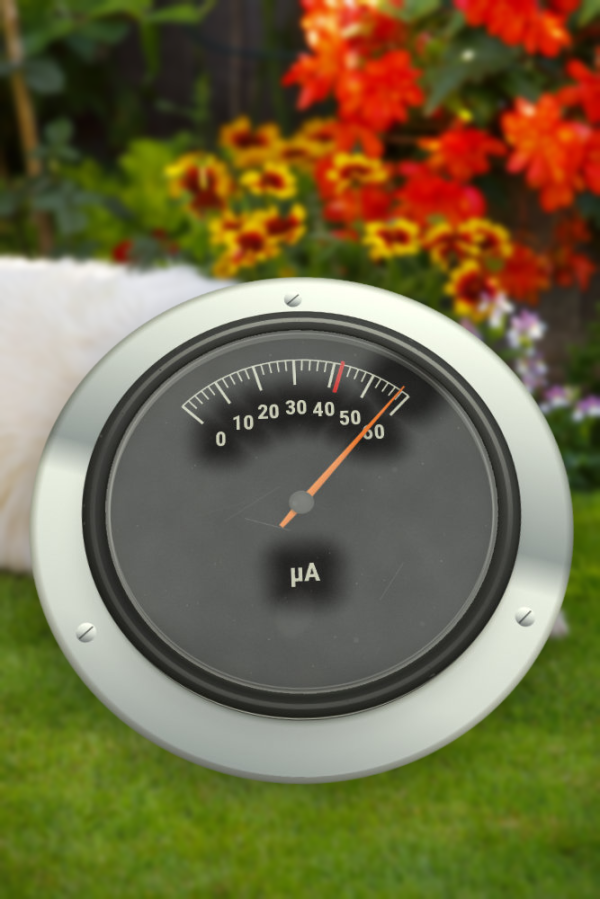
58,µA
